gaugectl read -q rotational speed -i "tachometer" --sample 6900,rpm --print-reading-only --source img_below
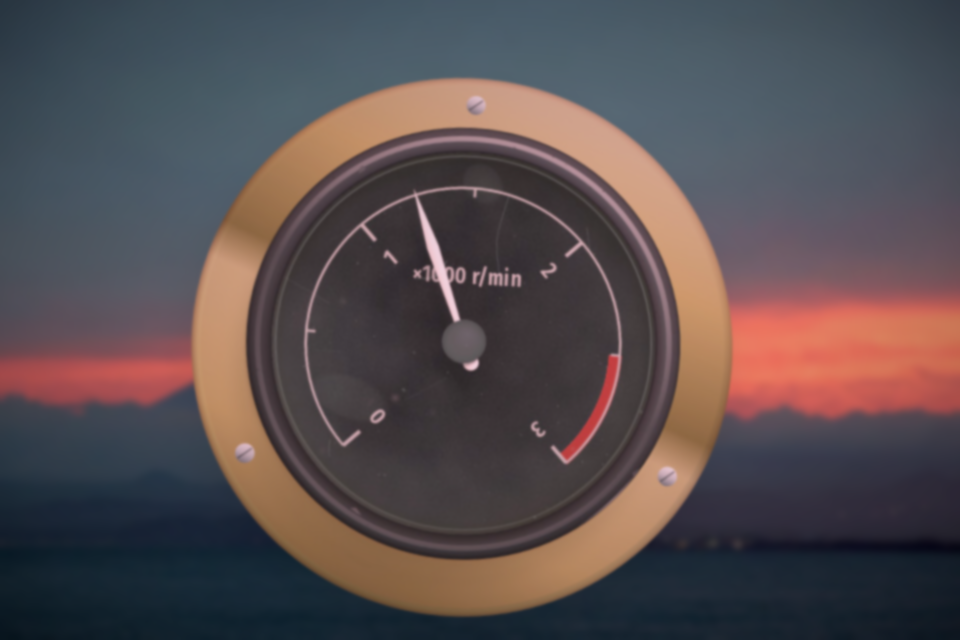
1250,rpm
